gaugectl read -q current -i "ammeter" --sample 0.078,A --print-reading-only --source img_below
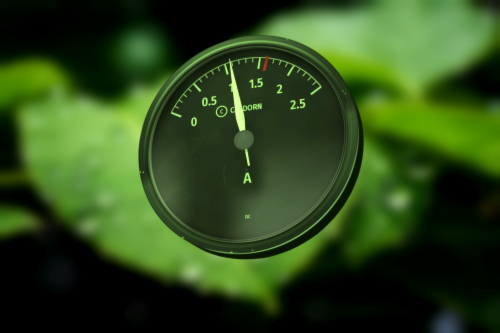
1.1,A
